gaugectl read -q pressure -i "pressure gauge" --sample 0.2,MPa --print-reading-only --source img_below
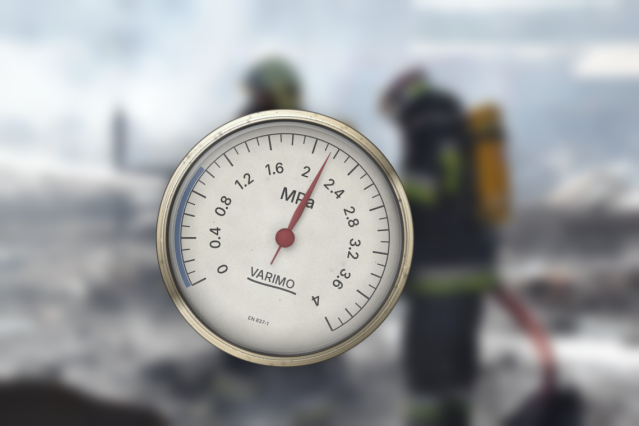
2.15,MPa
